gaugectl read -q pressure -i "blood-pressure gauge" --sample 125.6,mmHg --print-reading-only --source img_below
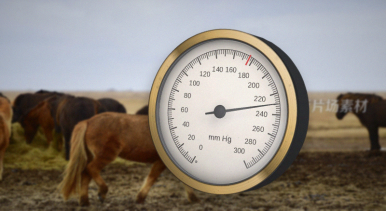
230,mmHg
